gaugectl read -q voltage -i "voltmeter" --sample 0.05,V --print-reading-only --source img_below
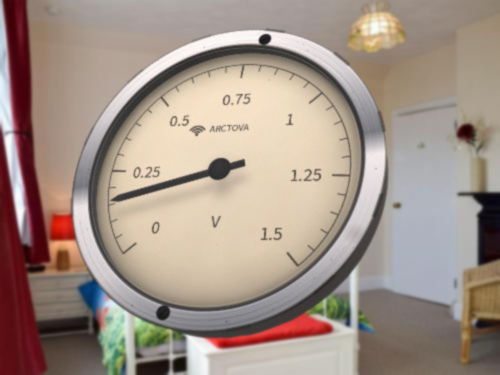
0.15,V
